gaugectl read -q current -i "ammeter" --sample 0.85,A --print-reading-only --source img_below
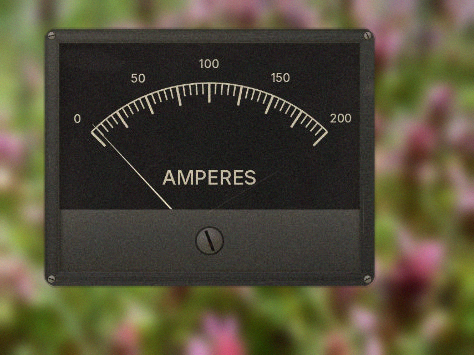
5,A
